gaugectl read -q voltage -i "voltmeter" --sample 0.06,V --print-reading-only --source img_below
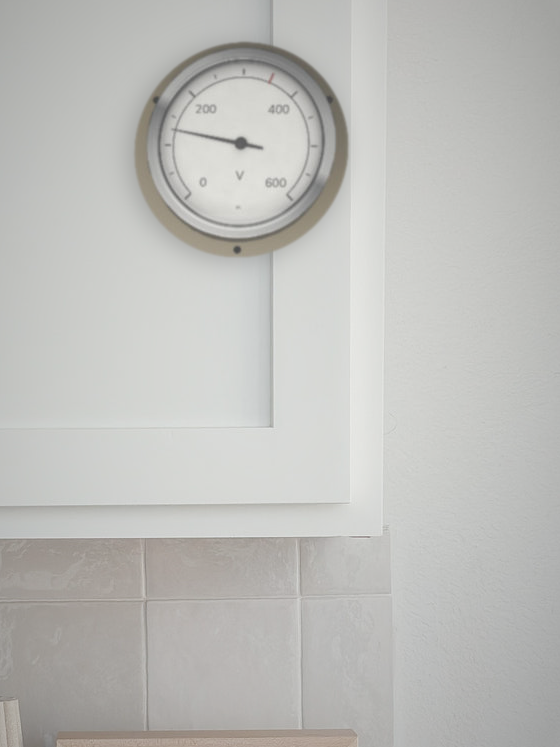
125,V
